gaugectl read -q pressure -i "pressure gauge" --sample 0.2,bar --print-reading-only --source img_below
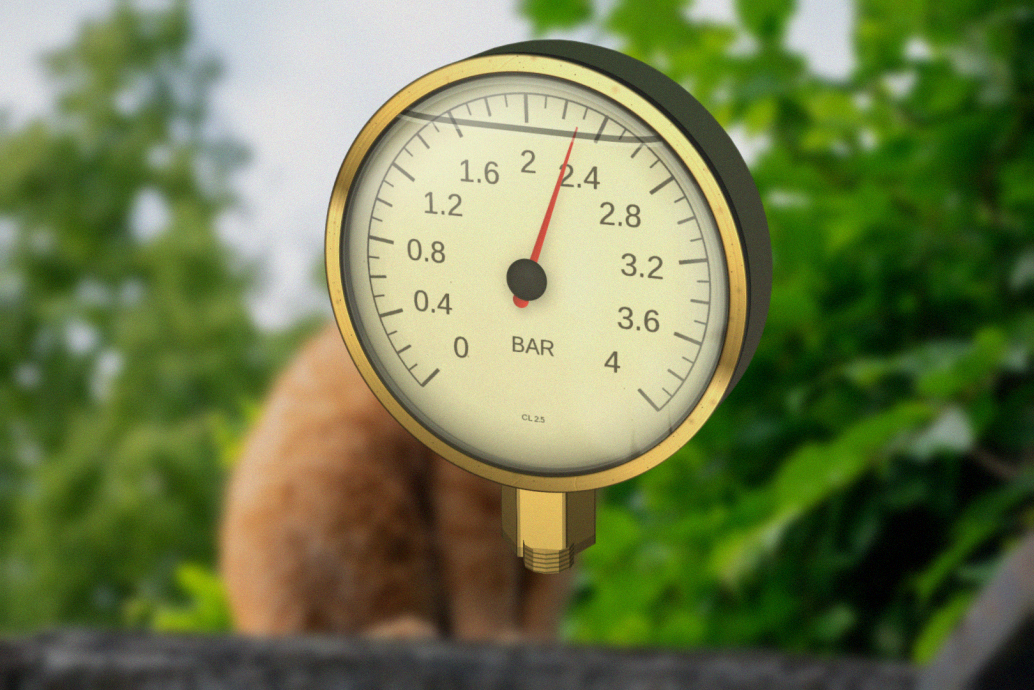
2.3,bar
